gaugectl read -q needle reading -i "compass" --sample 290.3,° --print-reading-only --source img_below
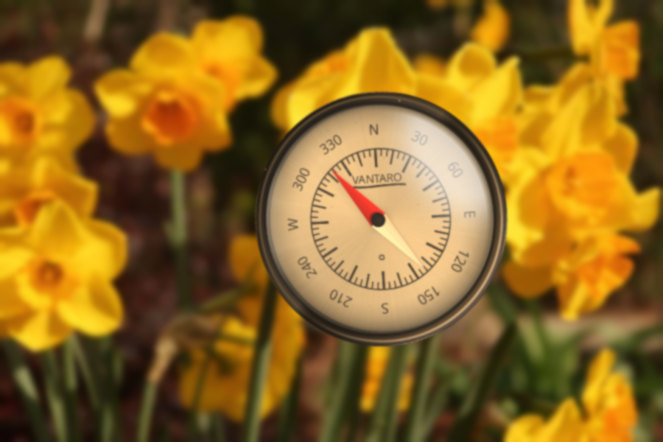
320,°
